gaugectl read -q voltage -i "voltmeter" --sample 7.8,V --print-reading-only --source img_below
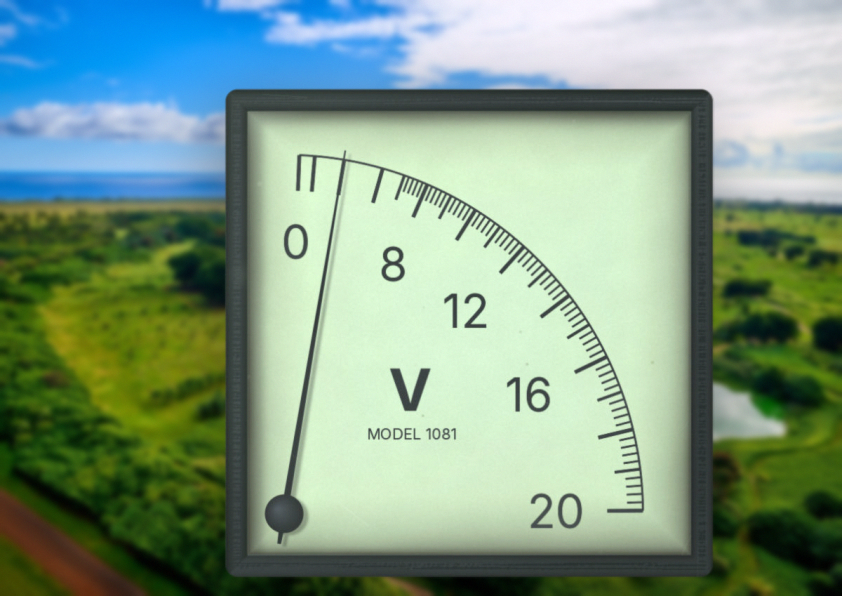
4,V
